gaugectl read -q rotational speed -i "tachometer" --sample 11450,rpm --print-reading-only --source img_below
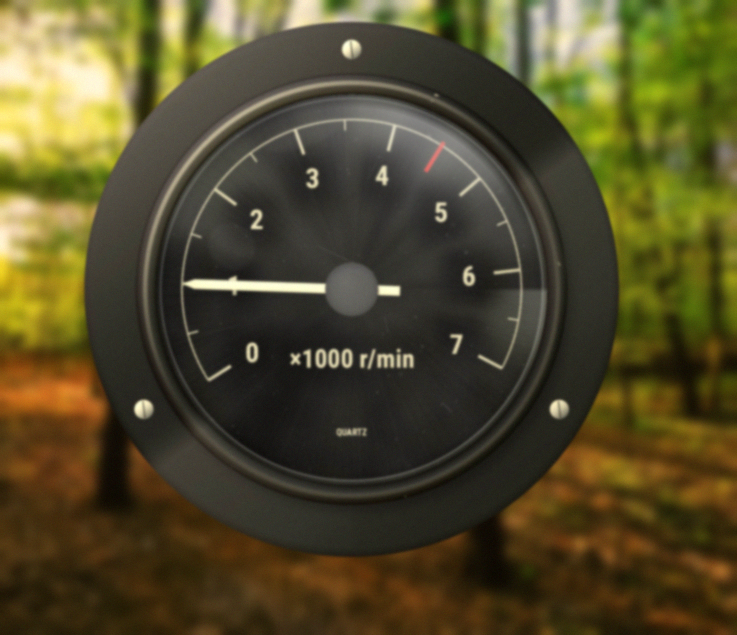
1000,rpm
